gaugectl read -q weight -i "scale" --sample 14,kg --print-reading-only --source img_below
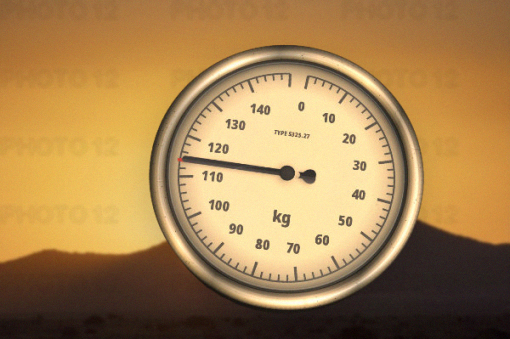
114,kg
